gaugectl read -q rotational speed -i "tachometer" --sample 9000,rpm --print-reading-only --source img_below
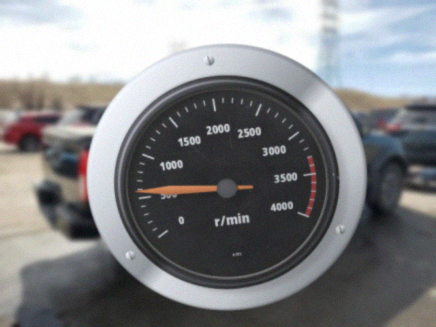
600,rpm
